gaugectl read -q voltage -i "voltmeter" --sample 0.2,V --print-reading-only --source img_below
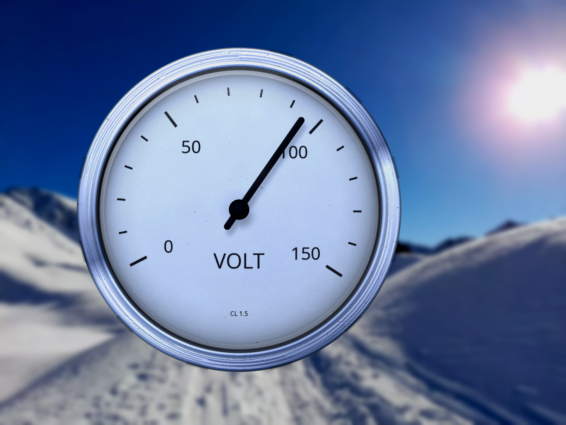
95,V
